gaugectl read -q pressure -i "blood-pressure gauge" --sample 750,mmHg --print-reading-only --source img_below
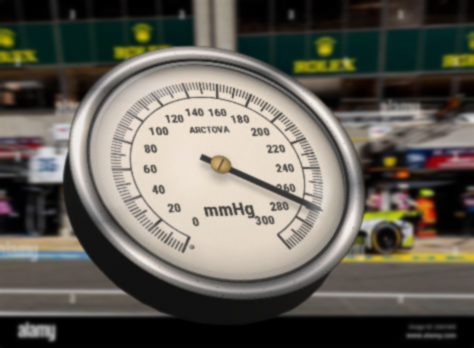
270,mmHg
